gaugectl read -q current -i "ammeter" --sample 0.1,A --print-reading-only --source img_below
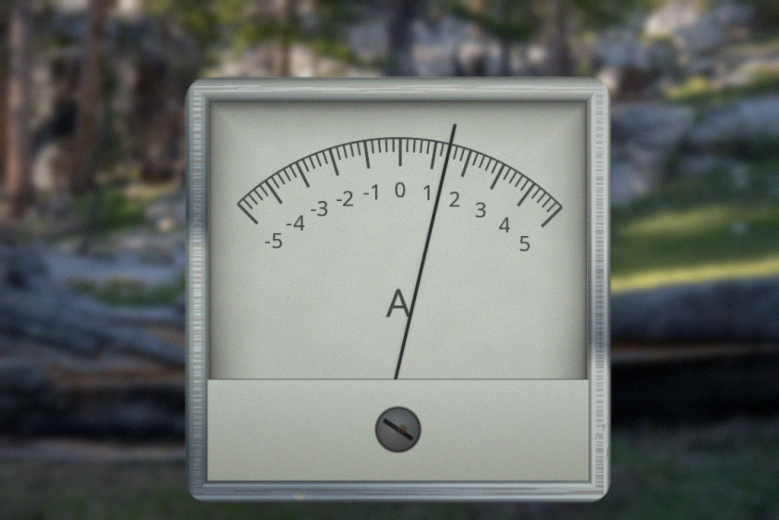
1.4,A
